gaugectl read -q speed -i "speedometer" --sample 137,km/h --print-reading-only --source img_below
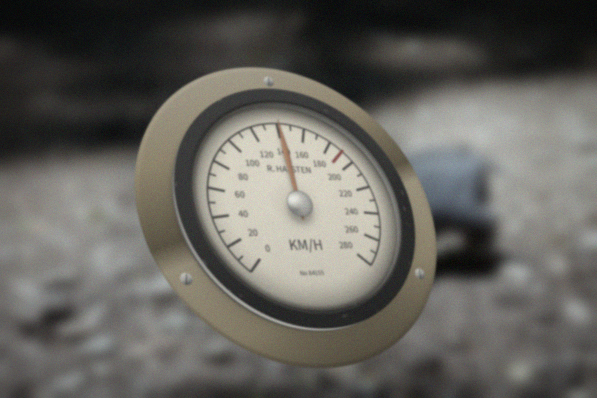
140,km/h
